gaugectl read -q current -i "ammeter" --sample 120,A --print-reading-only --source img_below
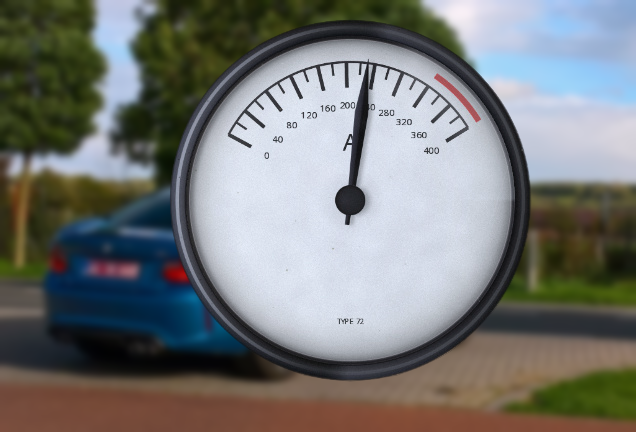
230,A
